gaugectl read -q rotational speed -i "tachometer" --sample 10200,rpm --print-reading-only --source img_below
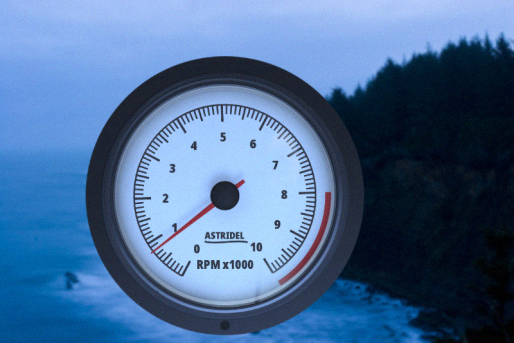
800,rpm
